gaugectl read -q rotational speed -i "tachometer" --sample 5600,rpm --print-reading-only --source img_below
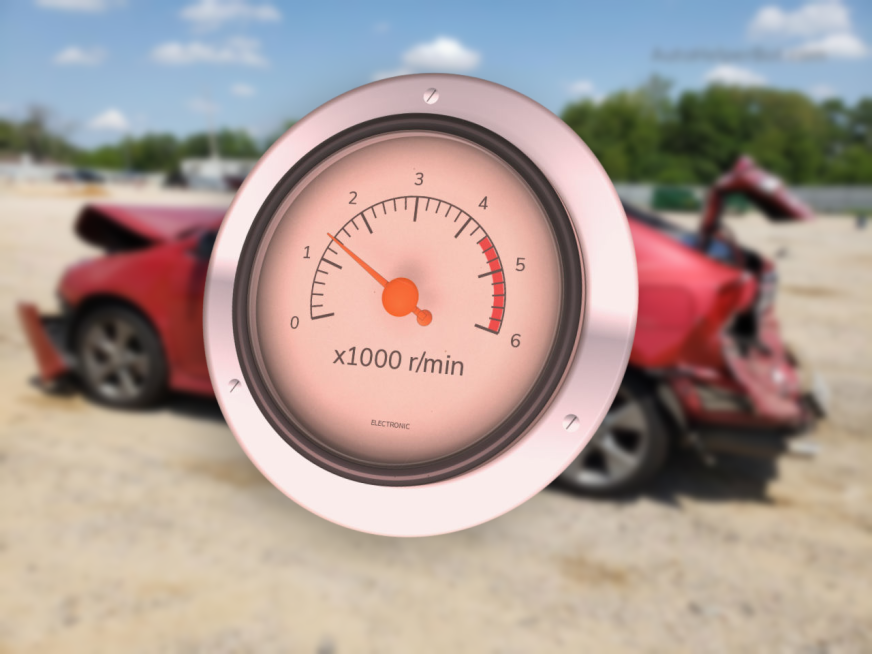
1400,rpm
